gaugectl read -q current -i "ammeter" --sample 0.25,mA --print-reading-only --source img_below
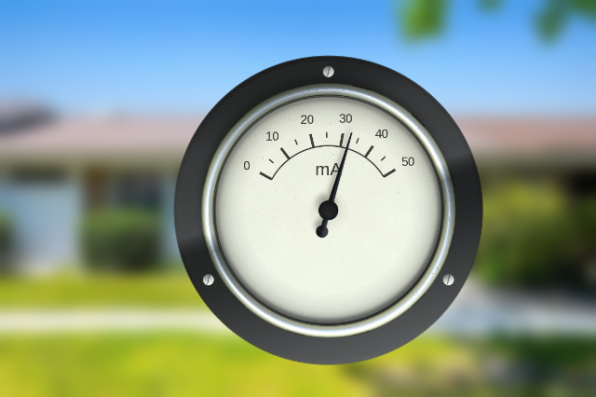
32.5,mA
